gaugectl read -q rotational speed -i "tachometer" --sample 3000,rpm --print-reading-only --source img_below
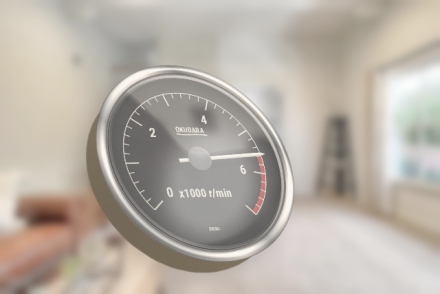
5600,rpm
